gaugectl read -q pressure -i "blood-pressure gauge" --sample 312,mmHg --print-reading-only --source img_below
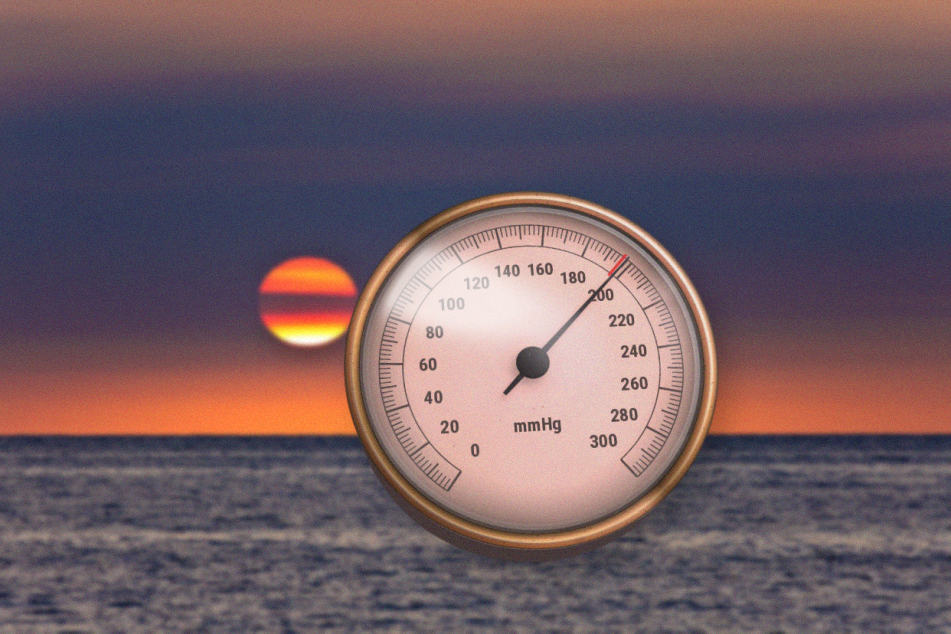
198,mmHg
